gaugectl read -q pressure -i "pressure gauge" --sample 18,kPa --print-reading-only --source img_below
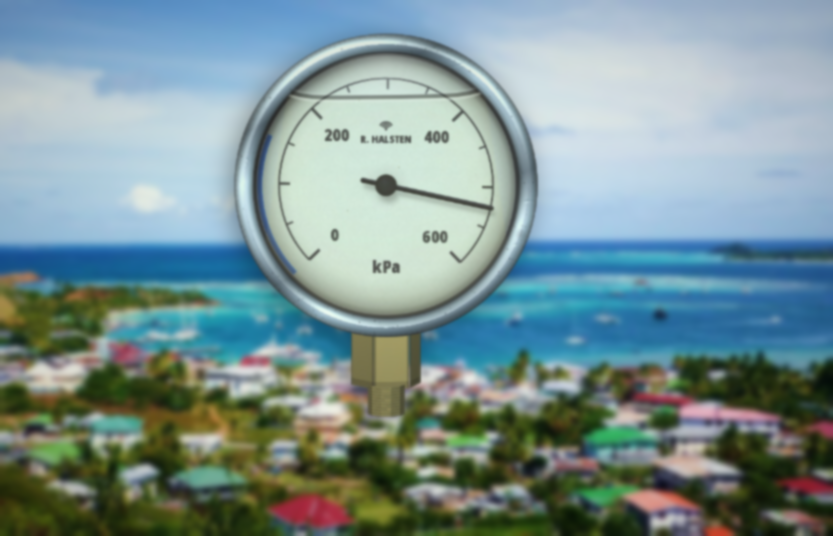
525,kPa
